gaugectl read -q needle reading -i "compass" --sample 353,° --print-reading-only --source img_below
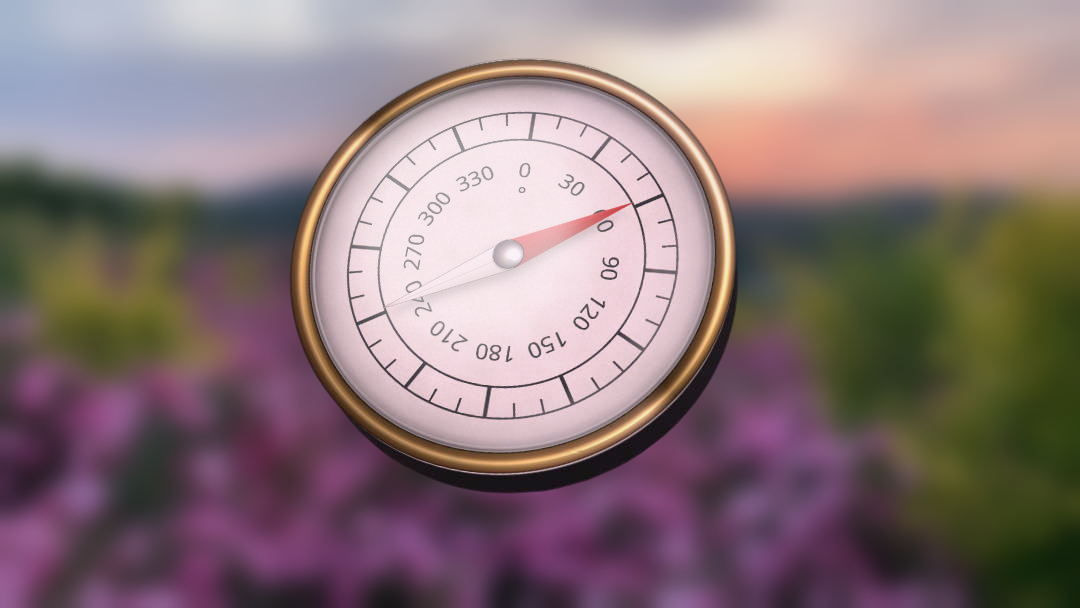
60,°
